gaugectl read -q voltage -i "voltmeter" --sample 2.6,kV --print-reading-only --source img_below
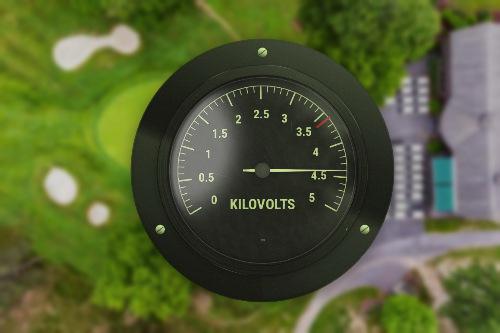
4.4,kV
